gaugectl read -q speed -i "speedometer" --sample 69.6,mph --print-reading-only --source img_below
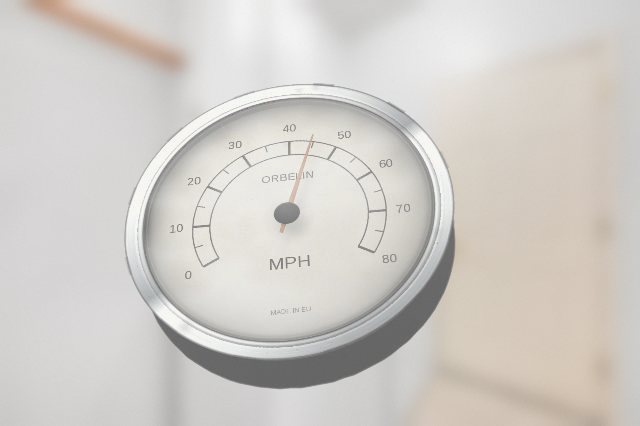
45,mph
